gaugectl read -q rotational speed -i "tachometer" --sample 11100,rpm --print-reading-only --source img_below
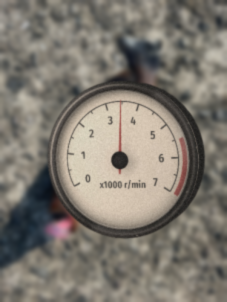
3500,rpm
